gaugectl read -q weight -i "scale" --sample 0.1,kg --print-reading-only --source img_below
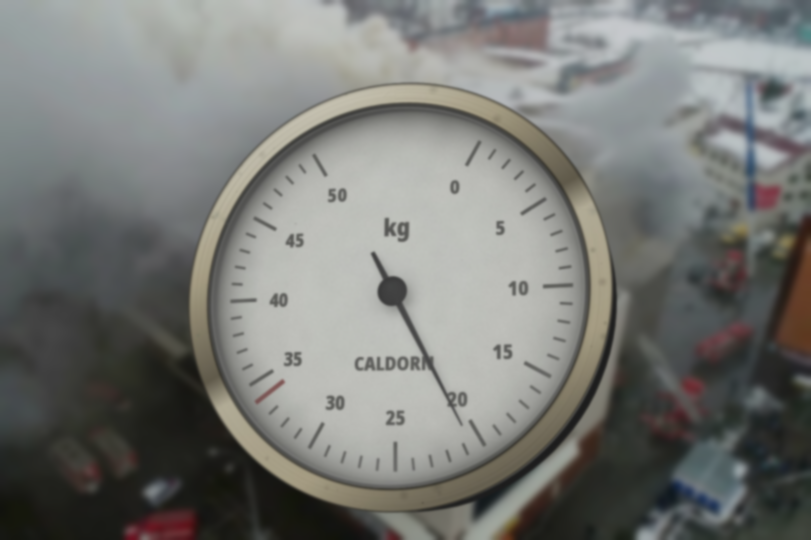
20.5,kg
